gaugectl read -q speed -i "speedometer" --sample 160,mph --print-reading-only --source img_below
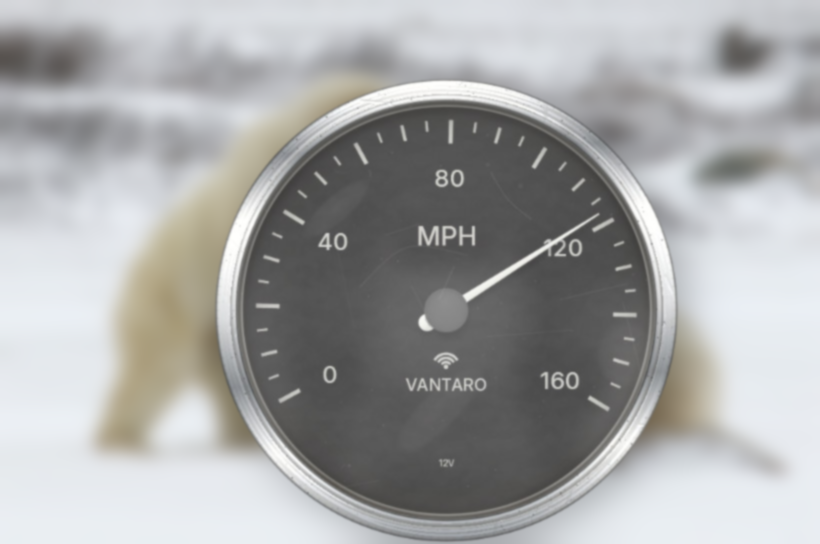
117.5,mph
